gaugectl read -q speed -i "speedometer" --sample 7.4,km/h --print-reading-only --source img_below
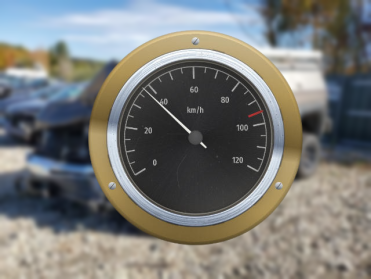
37.5,km/h
